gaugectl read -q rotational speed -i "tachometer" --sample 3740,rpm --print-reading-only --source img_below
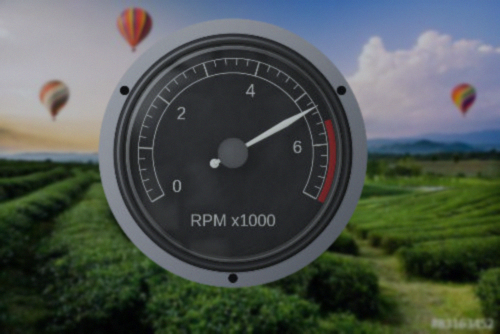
5300,rpm
